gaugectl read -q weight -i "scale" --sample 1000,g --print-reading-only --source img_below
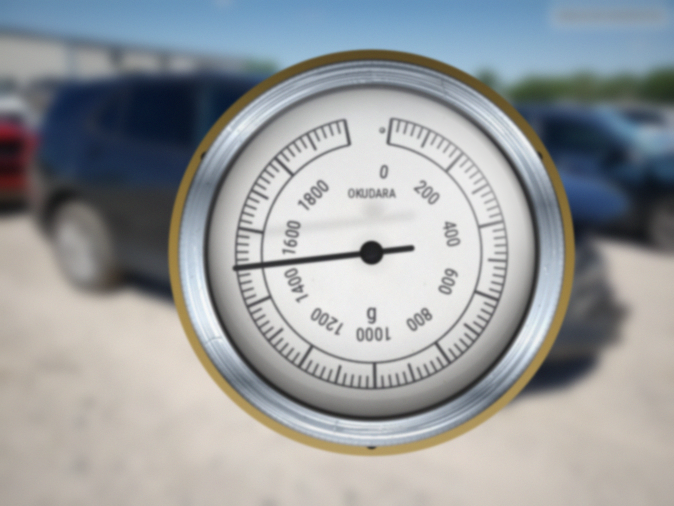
1500,g
